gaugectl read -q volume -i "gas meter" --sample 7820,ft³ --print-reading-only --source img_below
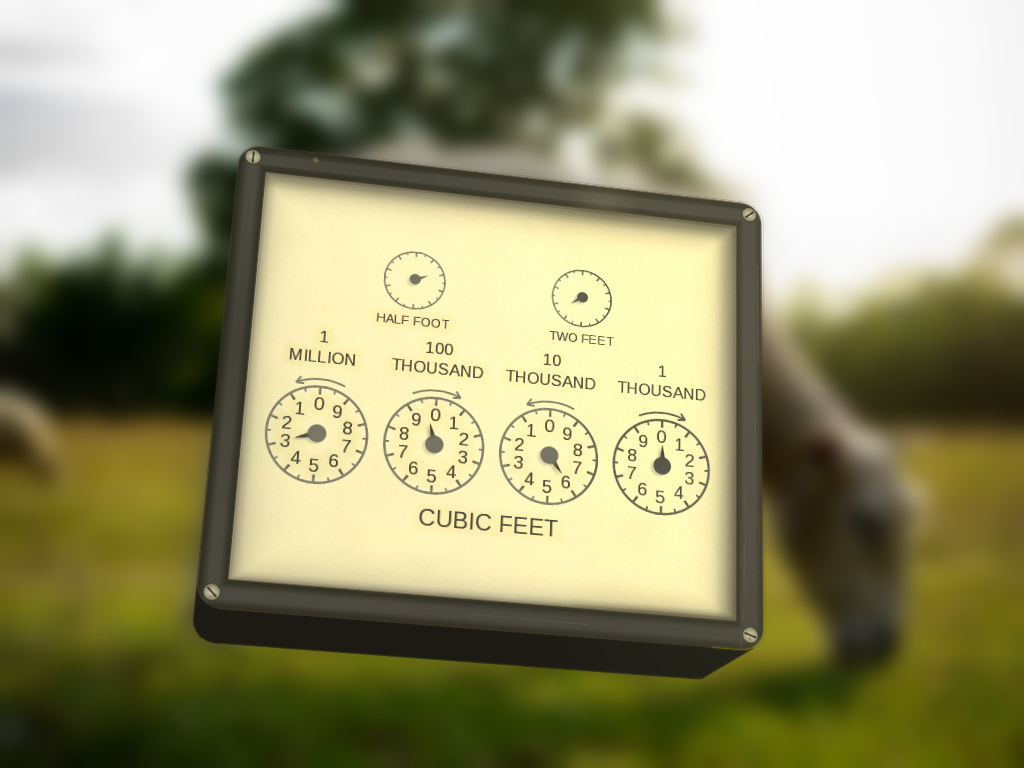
296000,ft³
